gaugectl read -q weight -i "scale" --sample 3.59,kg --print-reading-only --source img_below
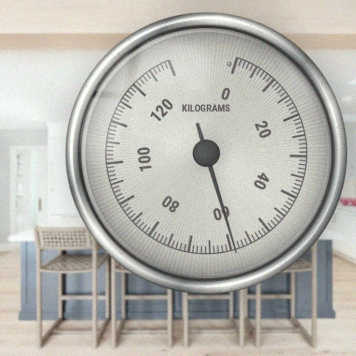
59,kg
